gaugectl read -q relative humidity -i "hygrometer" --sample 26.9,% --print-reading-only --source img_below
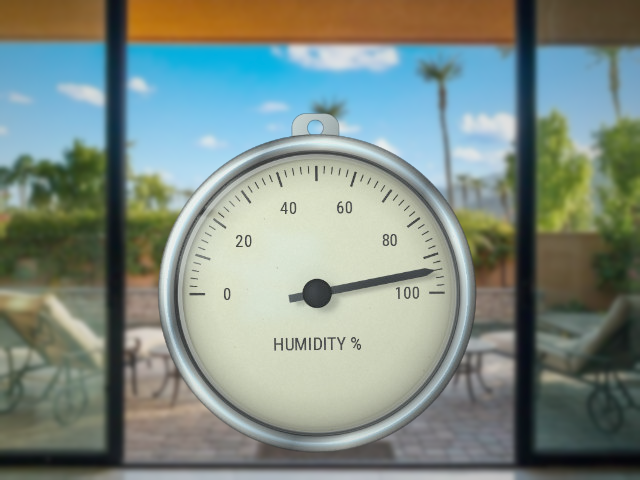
94,%
